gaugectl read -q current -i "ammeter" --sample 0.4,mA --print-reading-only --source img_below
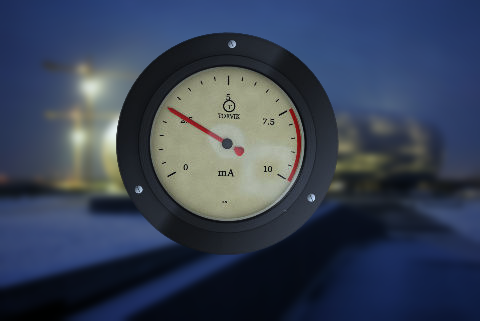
2.5,mA
